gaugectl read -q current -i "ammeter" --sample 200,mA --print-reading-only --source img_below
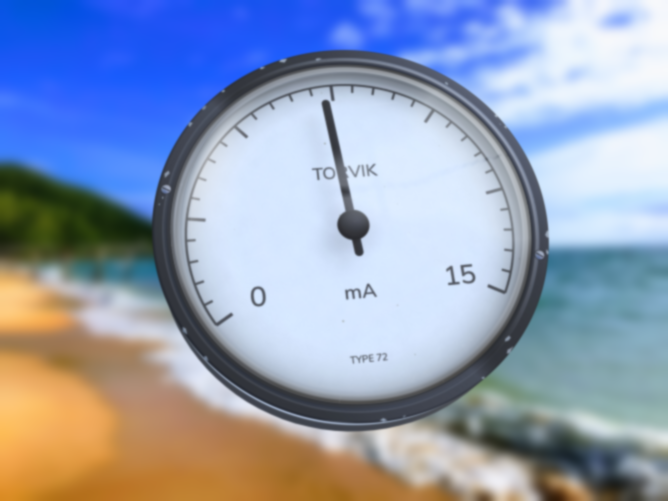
7.25,mA
